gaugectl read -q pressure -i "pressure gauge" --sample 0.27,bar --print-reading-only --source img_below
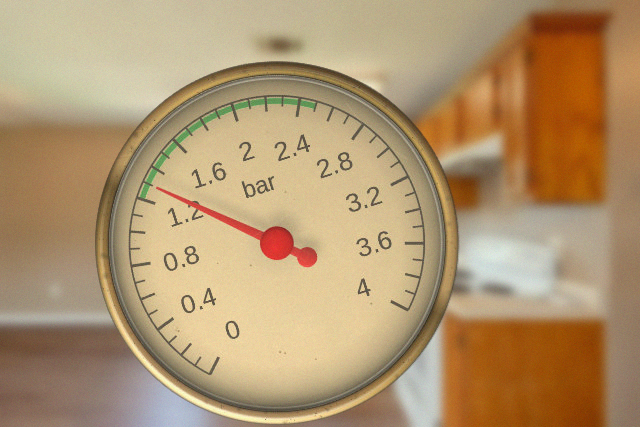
1.3,bar
